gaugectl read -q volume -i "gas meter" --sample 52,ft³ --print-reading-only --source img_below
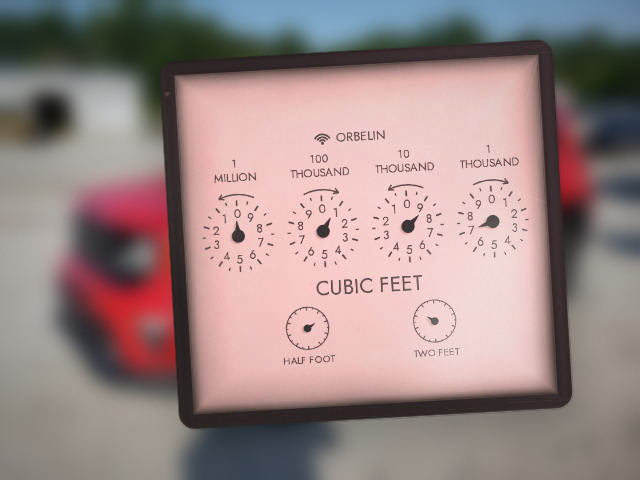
8700,ft³
